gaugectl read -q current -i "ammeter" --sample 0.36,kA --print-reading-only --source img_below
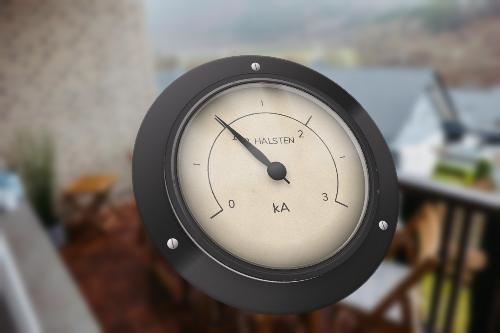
1,kA
